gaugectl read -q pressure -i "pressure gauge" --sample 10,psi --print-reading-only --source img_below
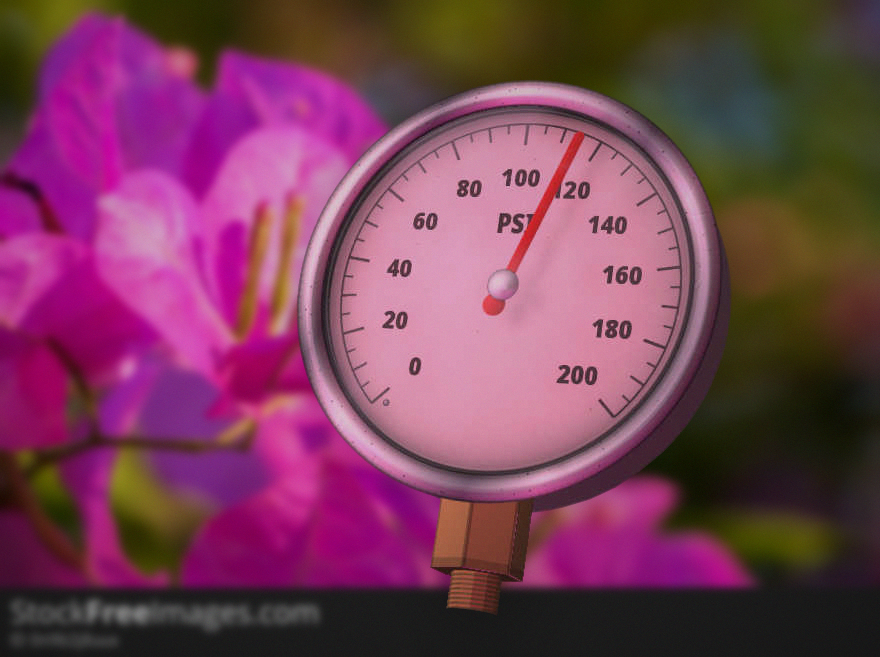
115,psi
